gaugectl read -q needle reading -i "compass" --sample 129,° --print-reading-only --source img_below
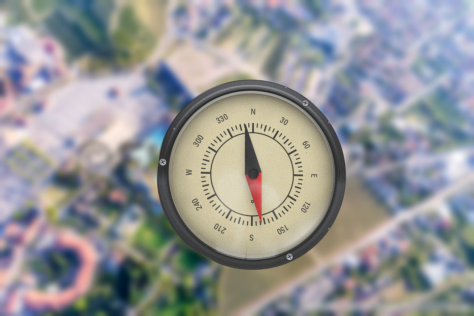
170,°
